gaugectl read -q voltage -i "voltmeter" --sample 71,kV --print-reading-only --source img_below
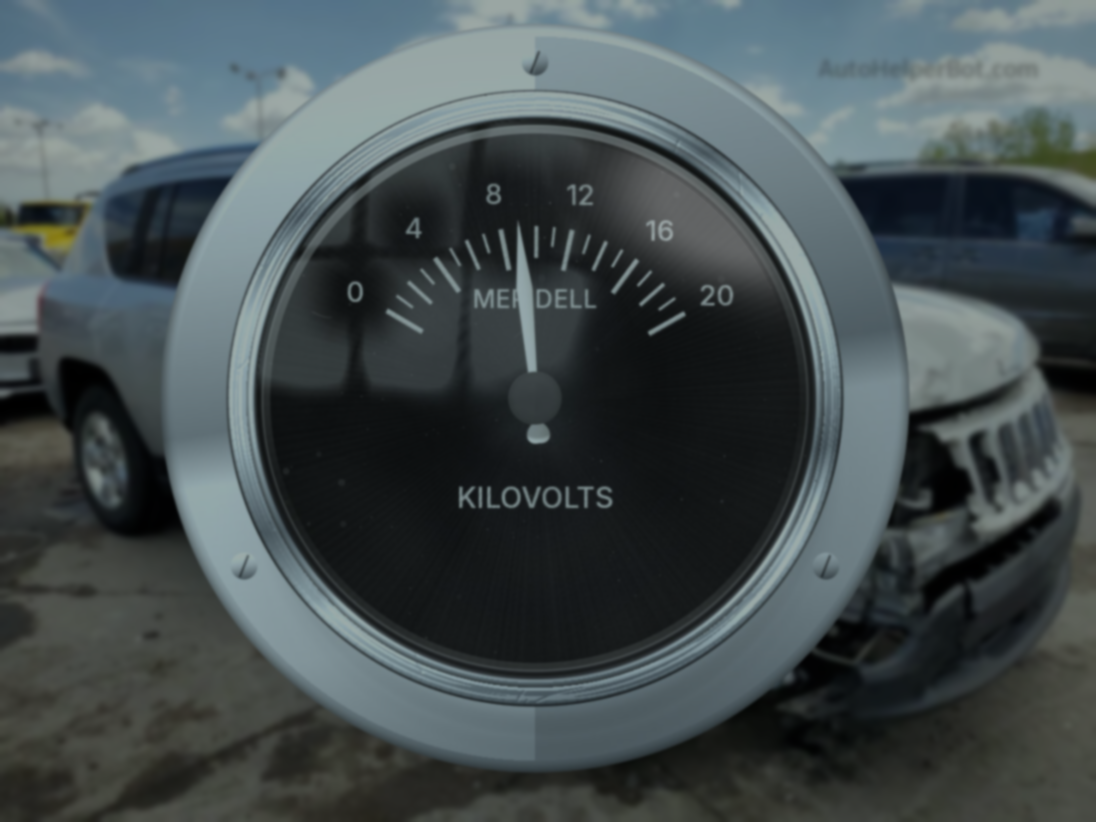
9,kV
